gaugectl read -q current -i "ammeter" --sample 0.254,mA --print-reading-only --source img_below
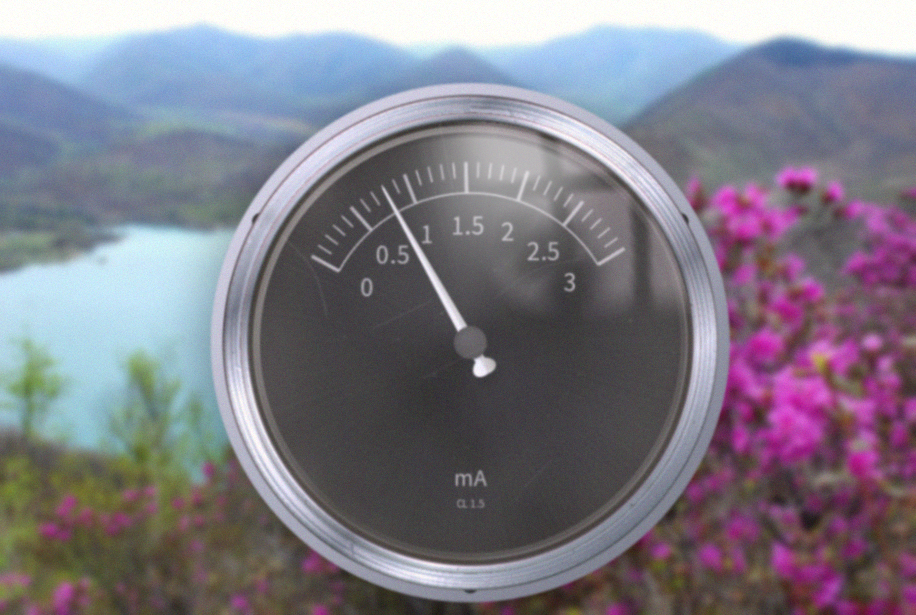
0.8,mA
